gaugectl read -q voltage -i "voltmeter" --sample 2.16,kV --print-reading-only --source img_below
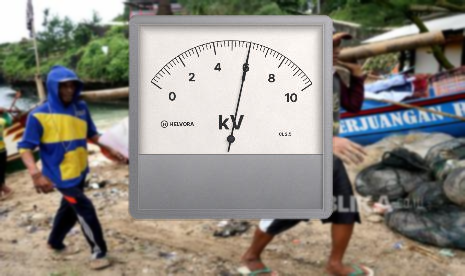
6,kV
